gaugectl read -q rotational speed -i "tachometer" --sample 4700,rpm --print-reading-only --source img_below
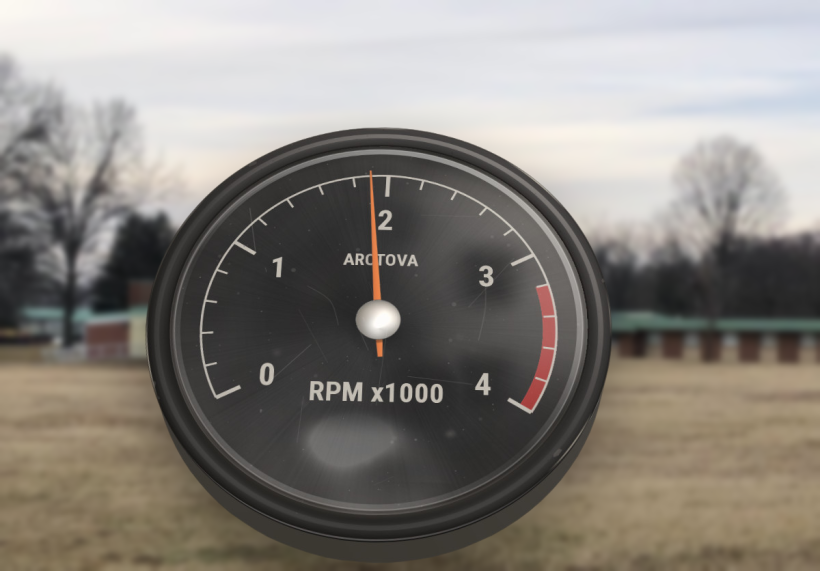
1900,rpm
